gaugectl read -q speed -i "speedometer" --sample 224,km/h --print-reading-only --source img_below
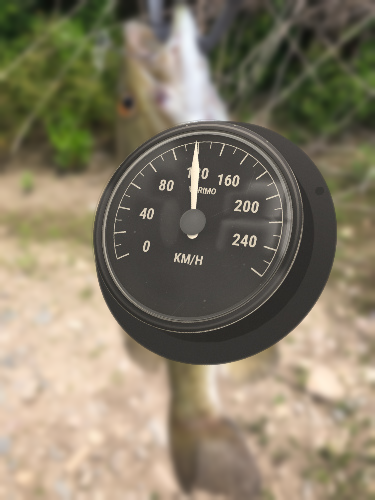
120,km/h
